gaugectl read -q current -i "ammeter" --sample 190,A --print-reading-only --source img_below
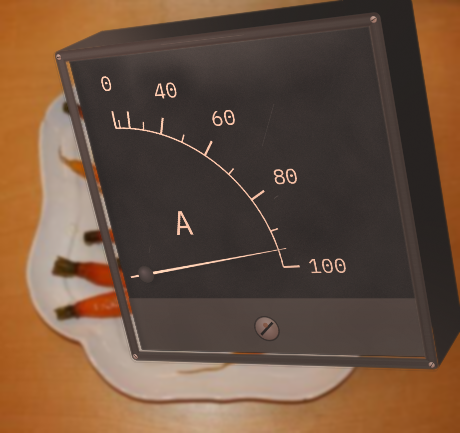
95,A
